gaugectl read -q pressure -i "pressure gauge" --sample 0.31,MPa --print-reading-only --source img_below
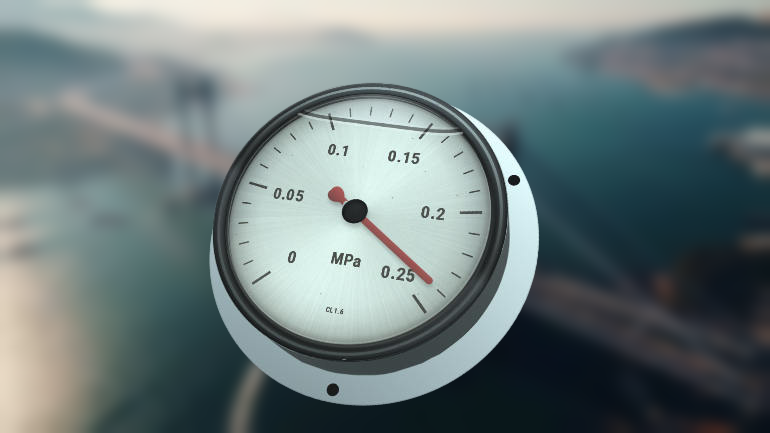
0.24,MPa
